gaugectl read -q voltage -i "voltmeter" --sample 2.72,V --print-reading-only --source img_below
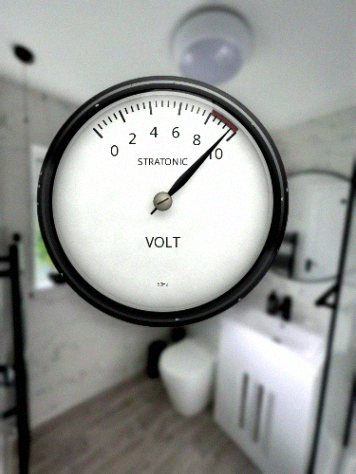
9.6,V
